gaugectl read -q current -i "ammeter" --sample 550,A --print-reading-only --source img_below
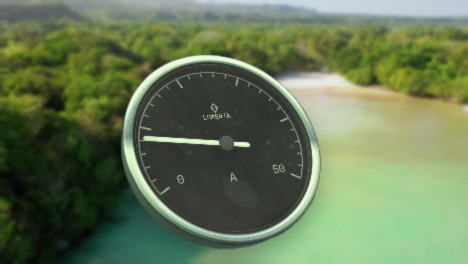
8,A
